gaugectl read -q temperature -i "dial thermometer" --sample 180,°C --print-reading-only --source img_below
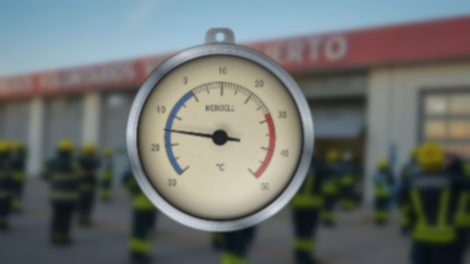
-15,°C
